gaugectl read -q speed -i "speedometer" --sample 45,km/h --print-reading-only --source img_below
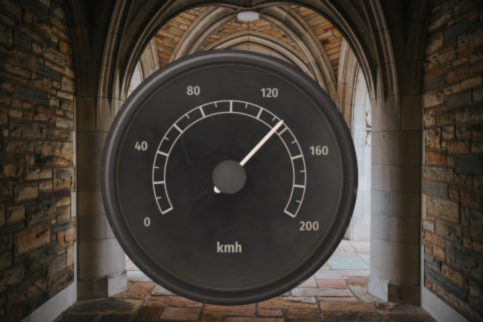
135,km/h
